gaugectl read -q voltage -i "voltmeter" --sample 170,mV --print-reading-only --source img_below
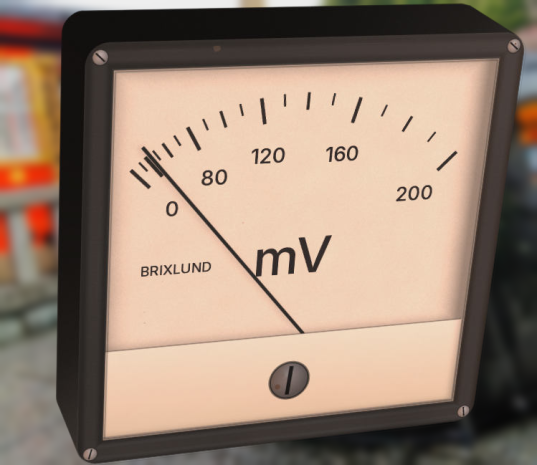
45,mV
